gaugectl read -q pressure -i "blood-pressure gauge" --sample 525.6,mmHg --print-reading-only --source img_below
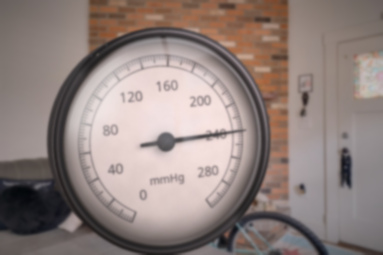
240,mmHg
